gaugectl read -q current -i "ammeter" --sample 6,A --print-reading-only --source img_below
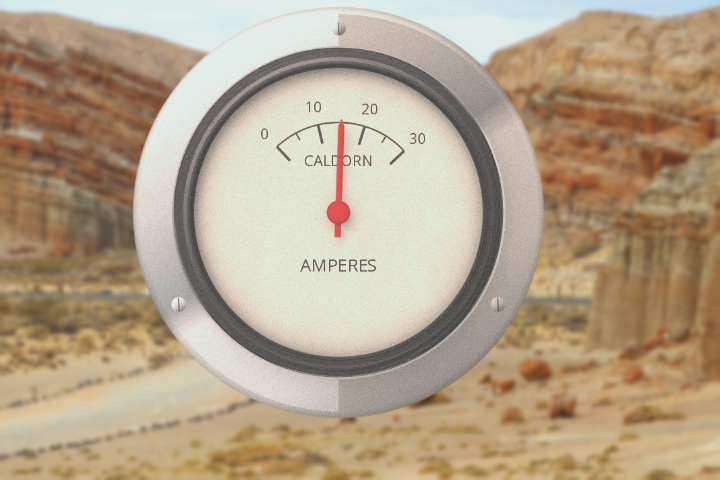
15,A
